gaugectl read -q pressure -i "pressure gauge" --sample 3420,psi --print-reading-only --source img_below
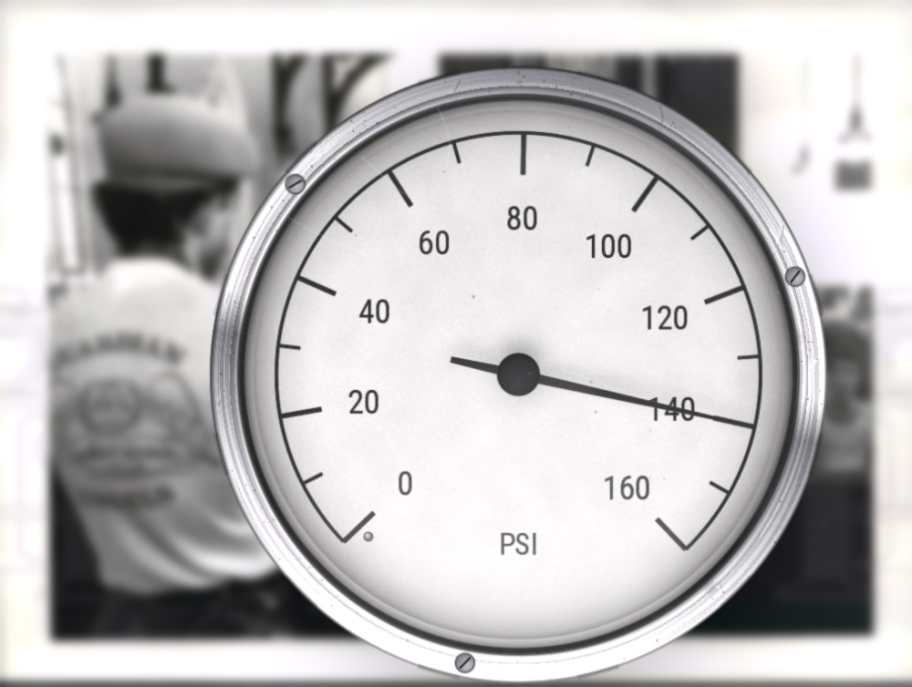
140,psi
